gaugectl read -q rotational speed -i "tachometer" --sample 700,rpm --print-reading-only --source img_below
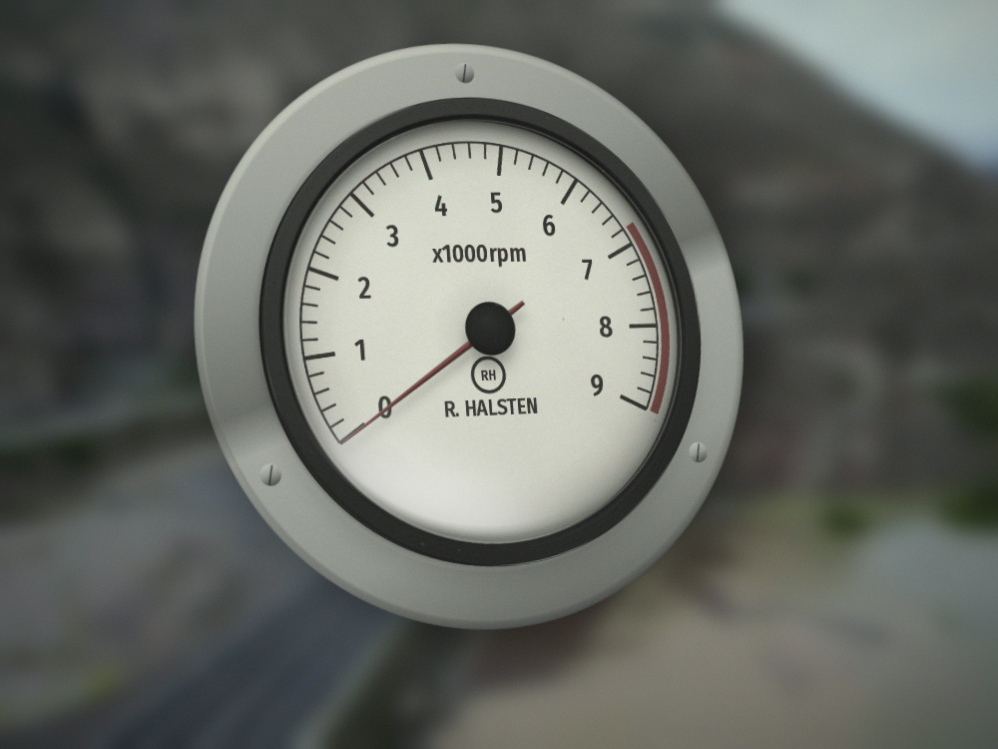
0,rpm
